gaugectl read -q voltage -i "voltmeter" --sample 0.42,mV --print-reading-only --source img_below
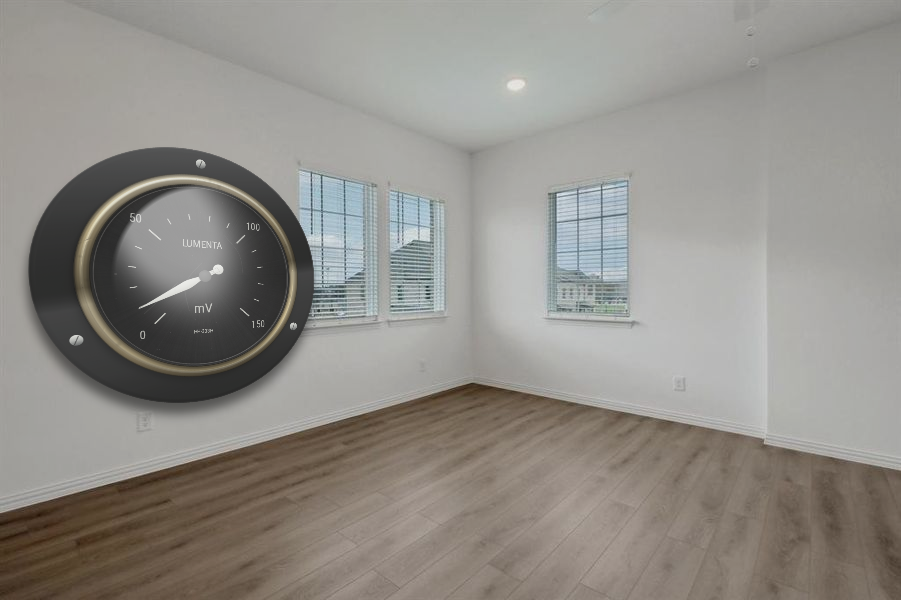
10,mV
